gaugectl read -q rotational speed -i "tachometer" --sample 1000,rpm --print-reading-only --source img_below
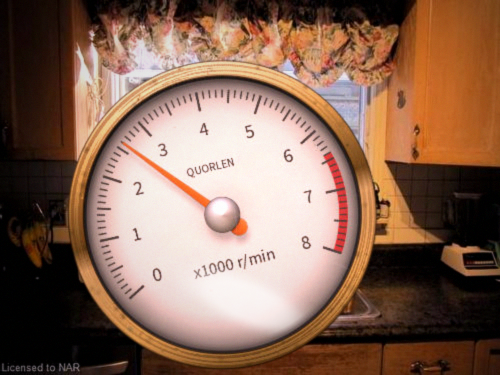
2600,rpm
